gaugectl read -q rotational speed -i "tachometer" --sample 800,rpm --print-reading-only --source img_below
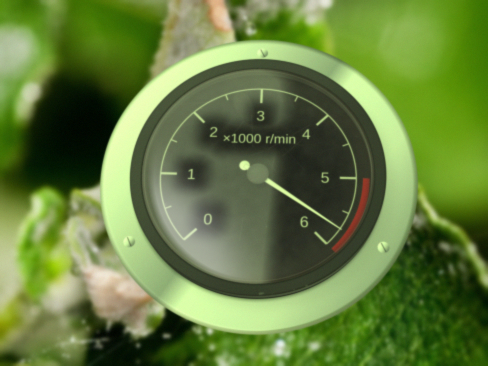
5750,rpm
